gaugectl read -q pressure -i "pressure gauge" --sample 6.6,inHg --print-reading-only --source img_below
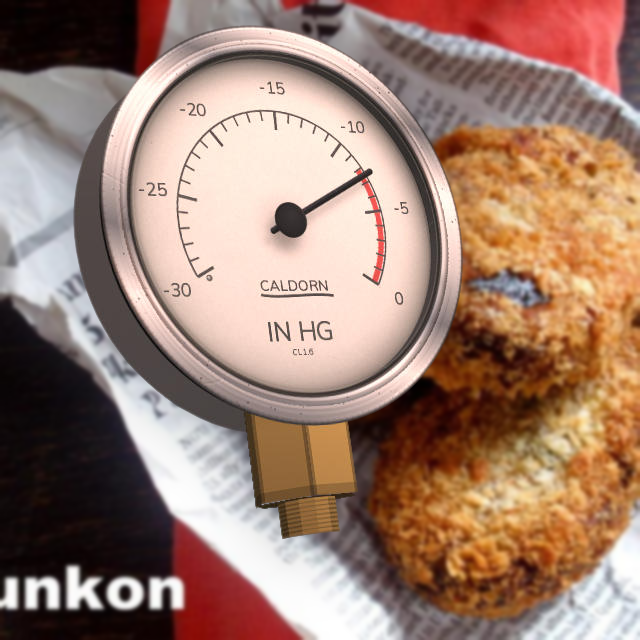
-7.5,inHg
